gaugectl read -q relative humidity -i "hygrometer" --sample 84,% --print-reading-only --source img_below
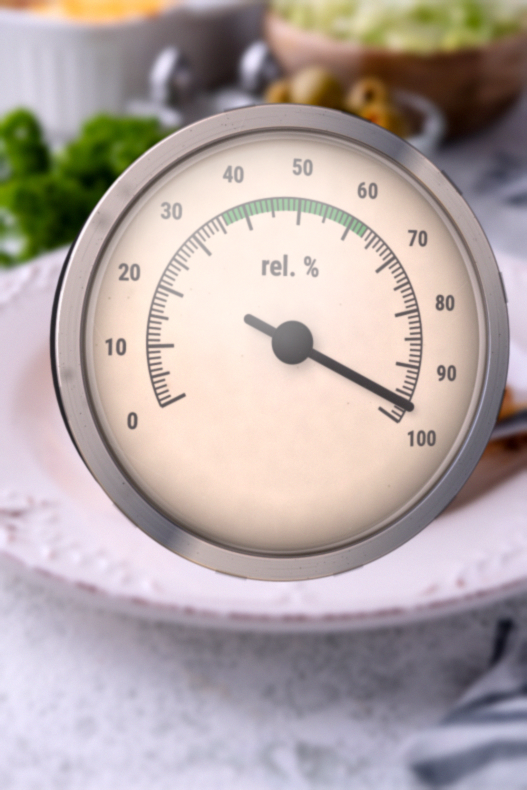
97,%
